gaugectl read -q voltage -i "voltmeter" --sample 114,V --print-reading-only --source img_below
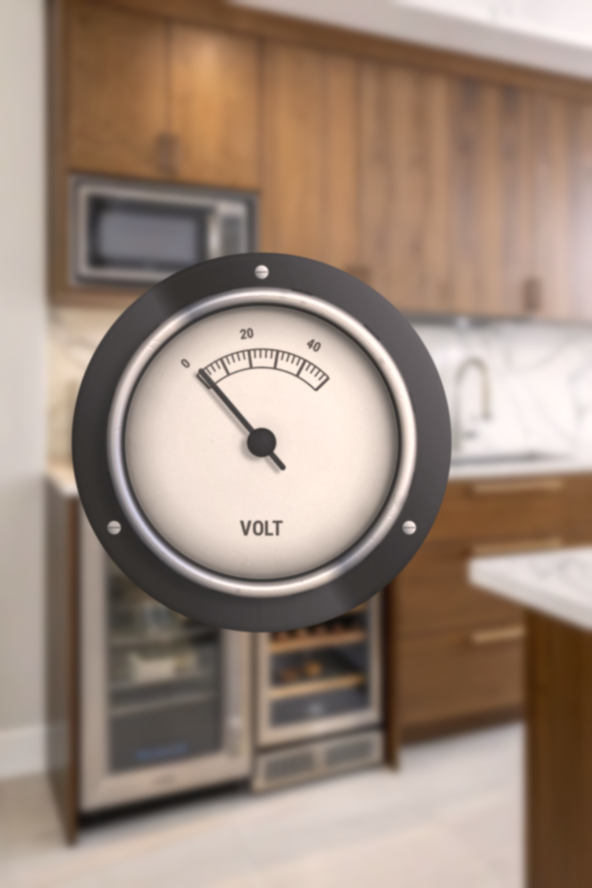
2,V
